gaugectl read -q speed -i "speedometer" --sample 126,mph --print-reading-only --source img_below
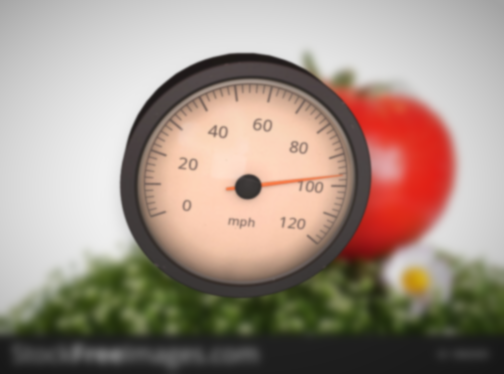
96,mph
